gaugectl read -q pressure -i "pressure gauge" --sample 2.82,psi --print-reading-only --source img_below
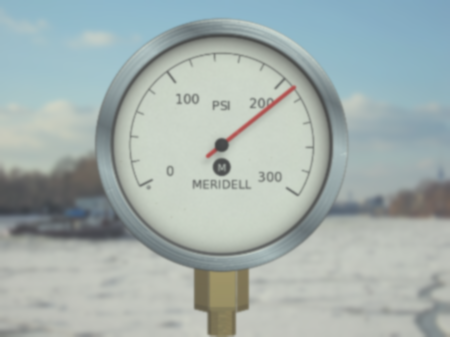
210,psi
